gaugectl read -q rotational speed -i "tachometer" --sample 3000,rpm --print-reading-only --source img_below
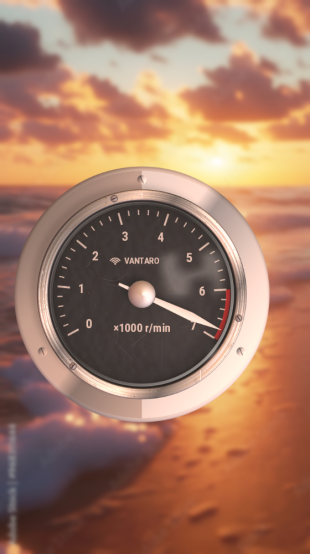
6800,rpm
